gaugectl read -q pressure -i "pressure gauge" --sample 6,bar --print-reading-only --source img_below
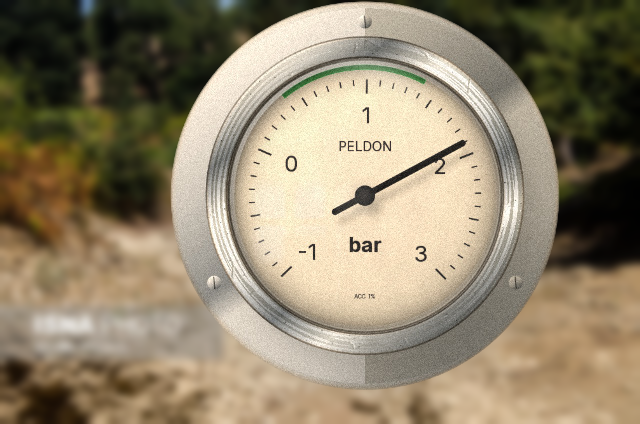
1.9,bar
